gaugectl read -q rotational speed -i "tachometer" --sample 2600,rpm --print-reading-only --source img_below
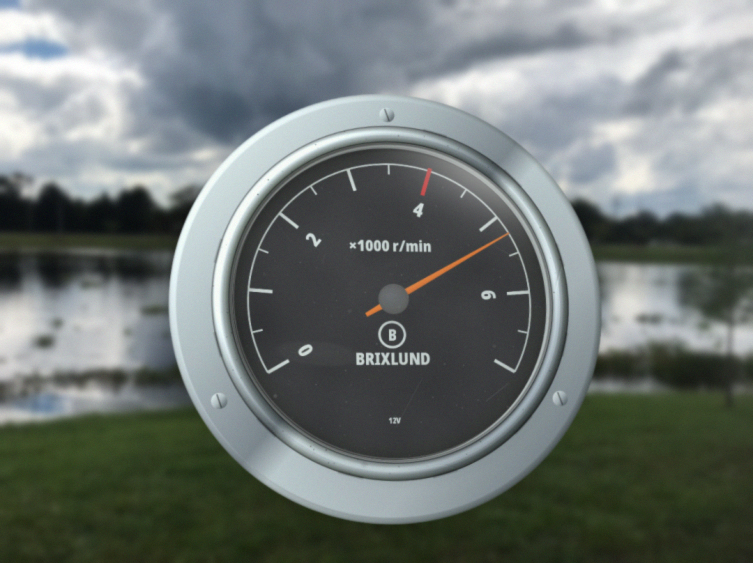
5250,rpm
